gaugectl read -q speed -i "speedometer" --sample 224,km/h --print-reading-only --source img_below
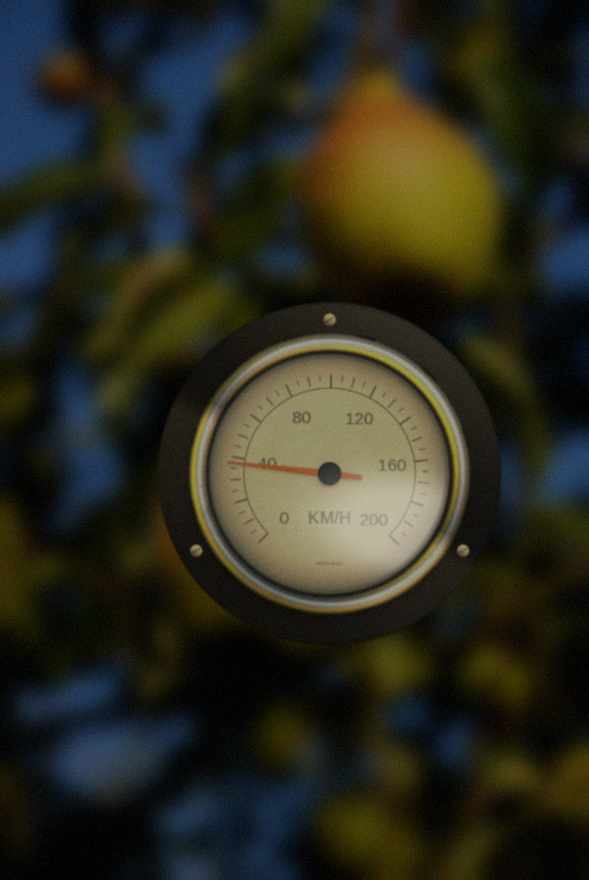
37.5,km/h
